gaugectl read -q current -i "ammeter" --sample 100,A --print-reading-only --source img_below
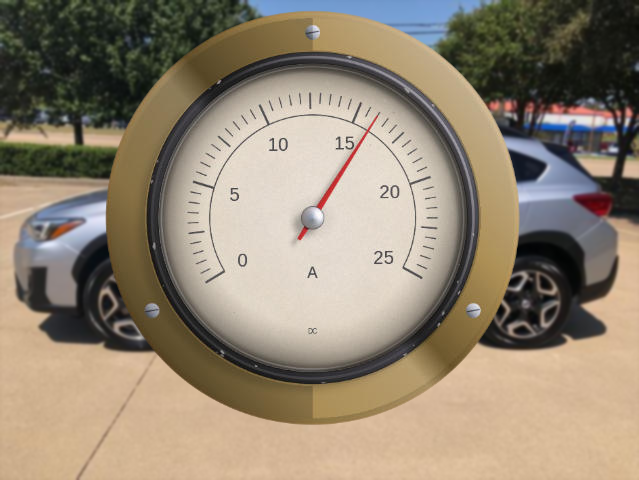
16,A
